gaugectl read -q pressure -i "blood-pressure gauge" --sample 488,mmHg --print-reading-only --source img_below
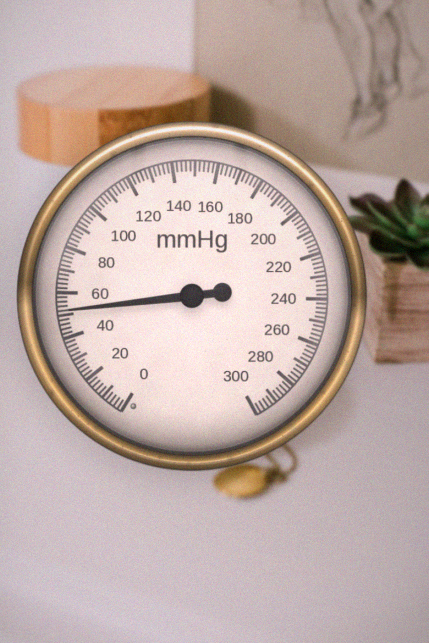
52,mmHg
